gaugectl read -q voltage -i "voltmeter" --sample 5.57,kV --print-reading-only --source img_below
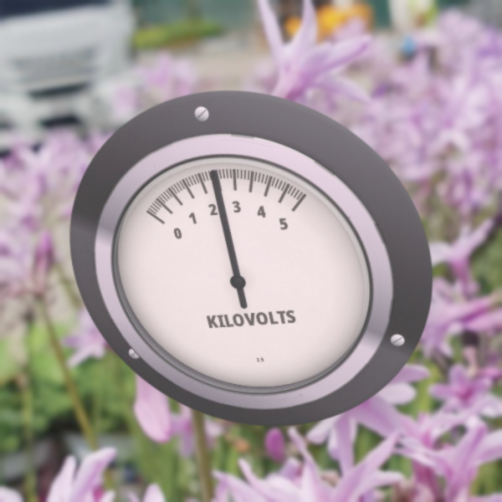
2.5,kV
